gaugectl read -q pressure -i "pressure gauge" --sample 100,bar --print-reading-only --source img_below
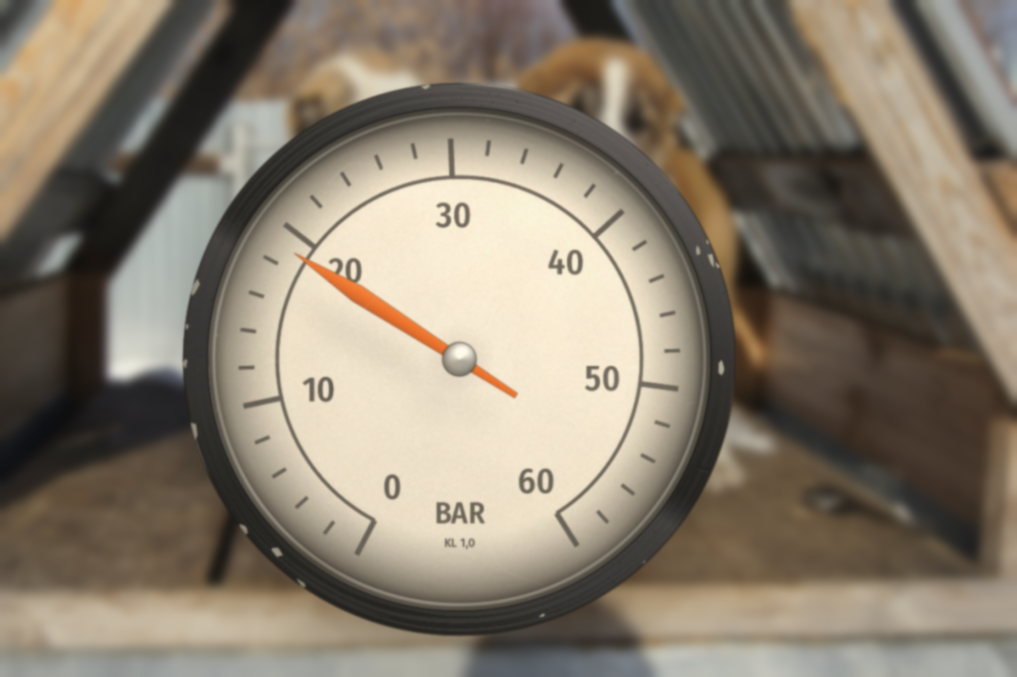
19,bar
